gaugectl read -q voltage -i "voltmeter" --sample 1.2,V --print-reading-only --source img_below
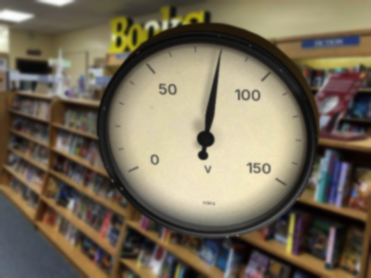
80,V
